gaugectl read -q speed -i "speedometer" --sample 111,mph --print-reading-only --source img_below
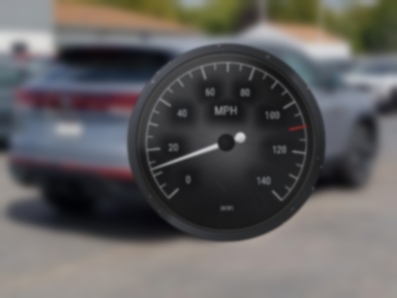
12.5,mph
